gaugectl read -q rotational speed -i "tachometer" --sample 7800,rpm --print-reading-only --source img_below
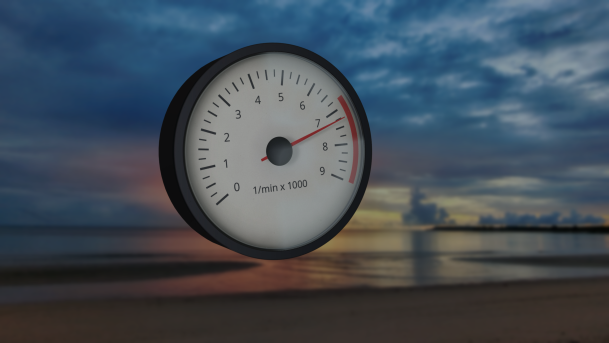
7250,rpm
